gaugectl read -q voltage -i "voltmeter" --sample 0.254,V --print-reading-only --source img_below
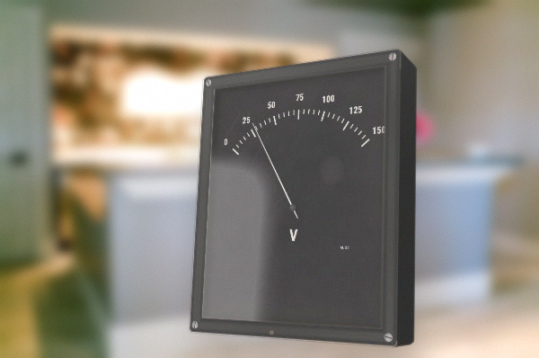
30,V
